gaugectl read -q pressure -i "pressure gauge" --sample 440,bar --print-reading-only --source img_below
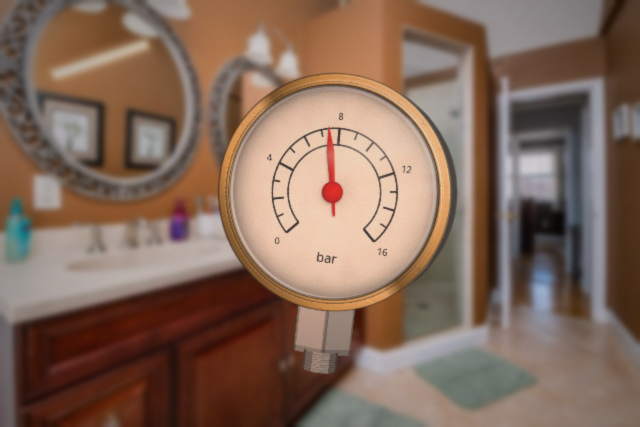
7.5,bar
